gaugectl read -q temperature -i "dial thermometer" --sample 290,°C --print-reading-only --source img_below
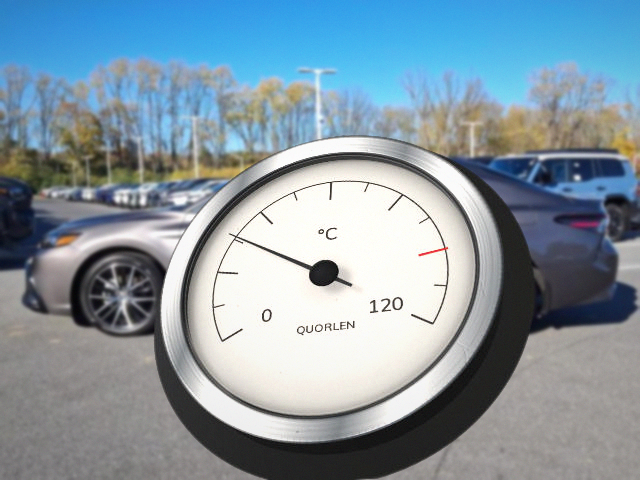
30,°C
